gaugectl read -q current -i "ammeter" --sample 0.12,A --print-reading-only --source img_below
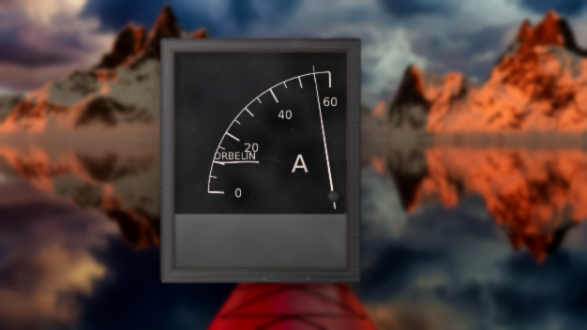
55,A
